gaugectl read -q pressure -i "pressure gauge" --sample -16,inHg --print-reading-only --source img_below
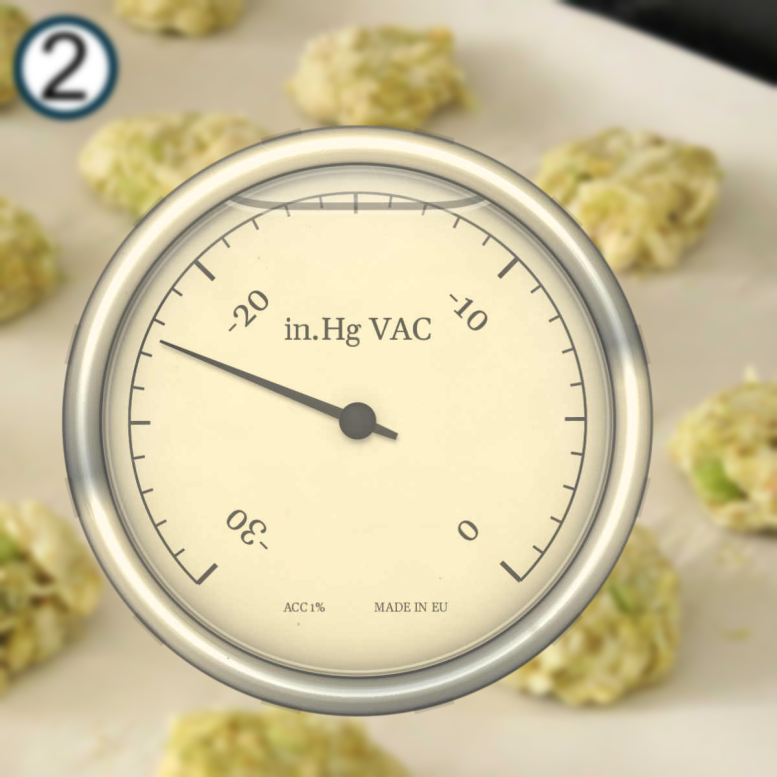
-22.5,inHg
